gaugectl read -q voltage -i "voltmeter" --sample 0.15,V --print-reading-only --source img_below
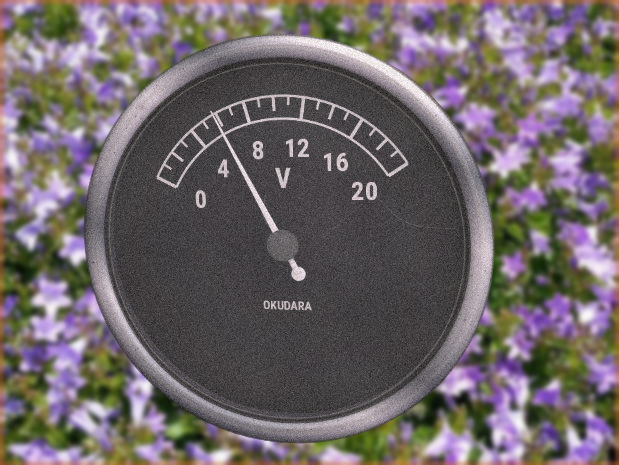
6,V
